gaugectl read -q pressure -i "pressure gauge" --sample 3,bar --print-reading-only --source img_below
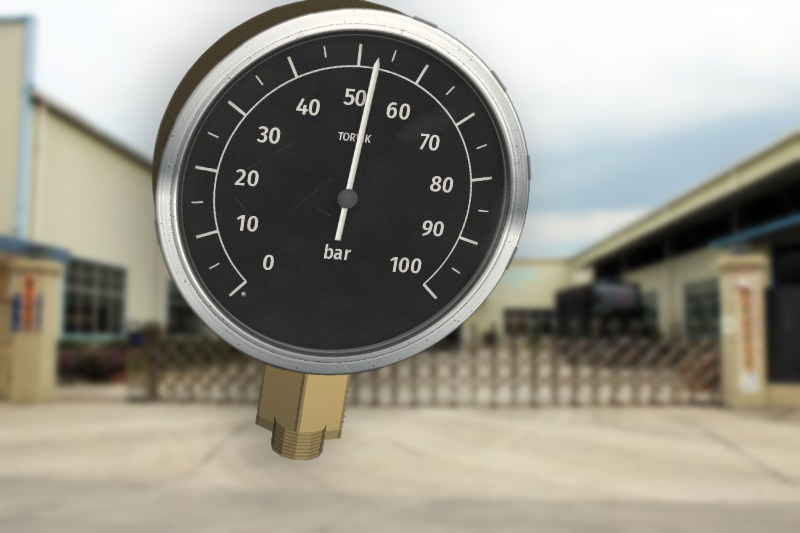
52.5,bar
